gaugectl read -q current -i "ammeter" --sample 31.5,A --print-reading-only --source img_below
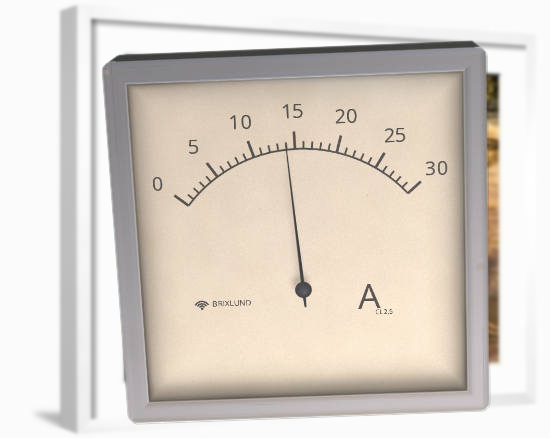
14,A
